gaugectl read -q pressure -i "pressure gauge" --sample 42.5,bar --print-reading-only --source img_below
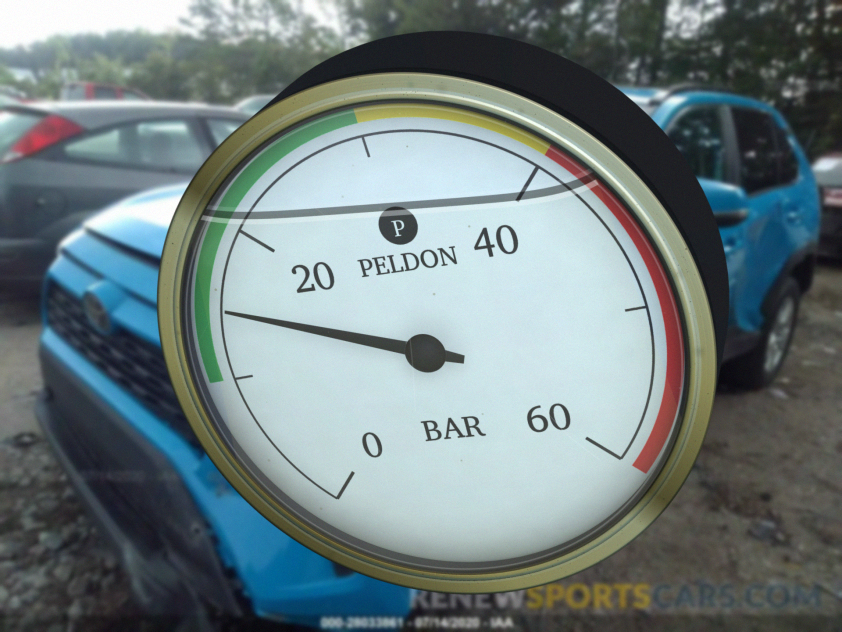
15,bar
